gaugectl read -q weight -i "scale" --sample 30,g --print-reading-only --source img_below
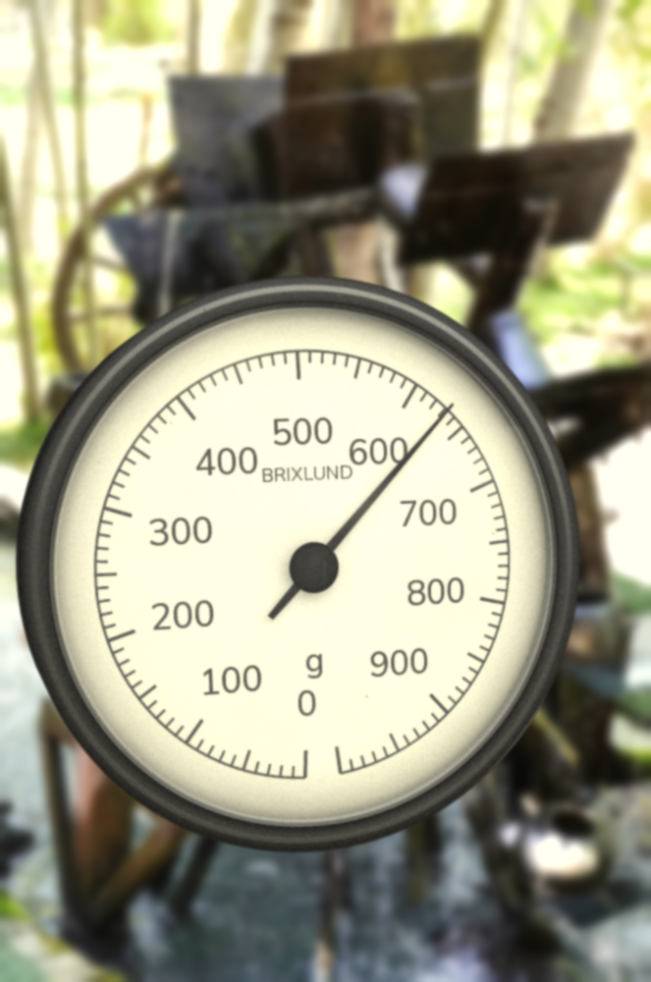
630,g
